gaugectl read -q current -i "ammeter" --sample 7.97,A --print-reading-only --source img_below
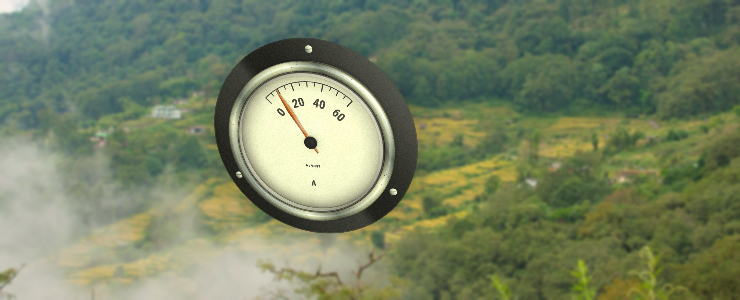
10,A
